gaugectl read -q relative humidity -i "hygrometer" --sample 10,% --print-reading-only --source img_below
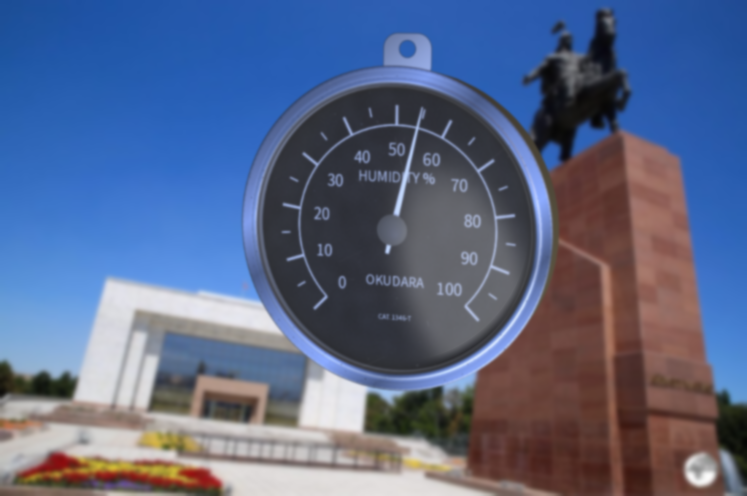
55,%
